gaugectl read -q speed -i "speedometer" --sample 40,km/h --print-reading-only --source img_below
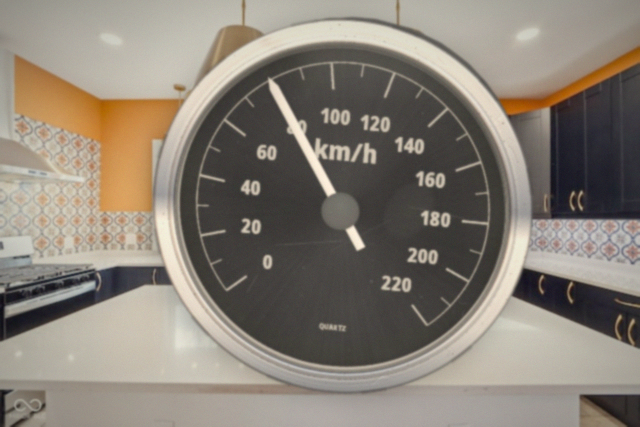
80,km/h
